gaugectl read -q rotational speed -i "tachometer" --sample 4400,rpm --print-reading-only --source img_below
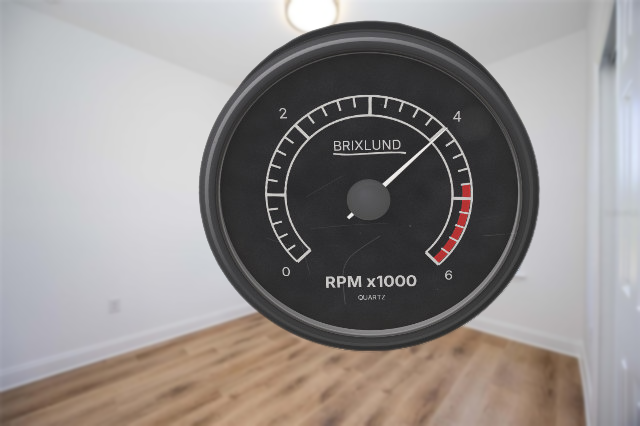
4000,rpm
